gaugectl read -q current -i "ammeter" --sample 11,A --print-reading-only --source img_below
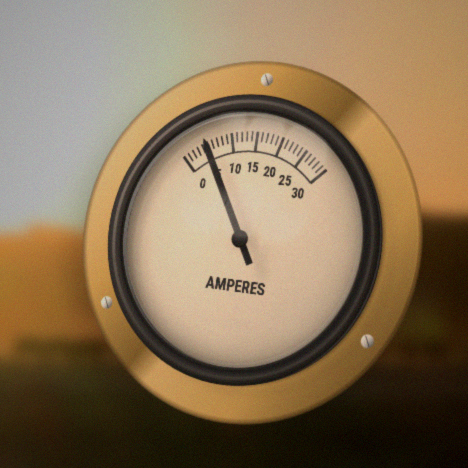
5,A
